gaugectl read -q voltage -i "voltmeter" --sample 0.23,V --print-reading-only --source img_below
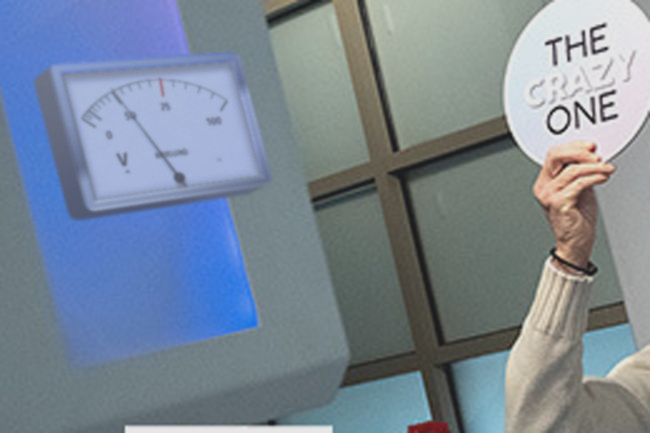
50,V
